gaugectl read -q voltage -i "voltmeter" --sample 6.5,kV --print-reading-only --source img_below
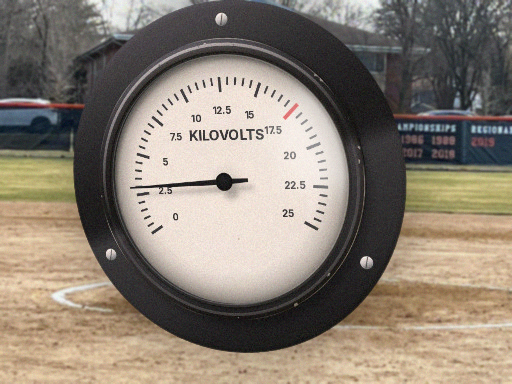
3,kV
